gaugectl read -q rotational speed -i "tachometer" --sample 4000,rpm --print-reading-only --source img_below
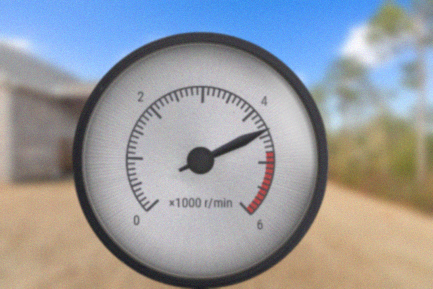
4400,rpm
